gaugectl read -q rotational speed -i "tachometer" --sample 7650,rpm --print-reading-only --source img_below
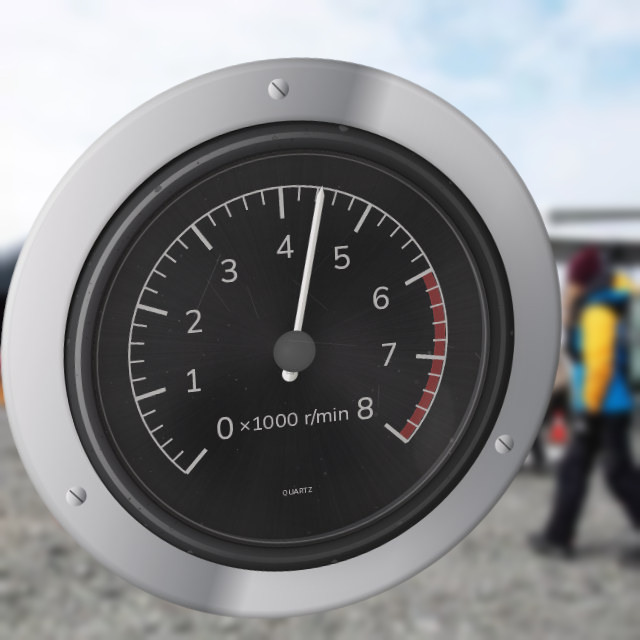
4400,rpm
